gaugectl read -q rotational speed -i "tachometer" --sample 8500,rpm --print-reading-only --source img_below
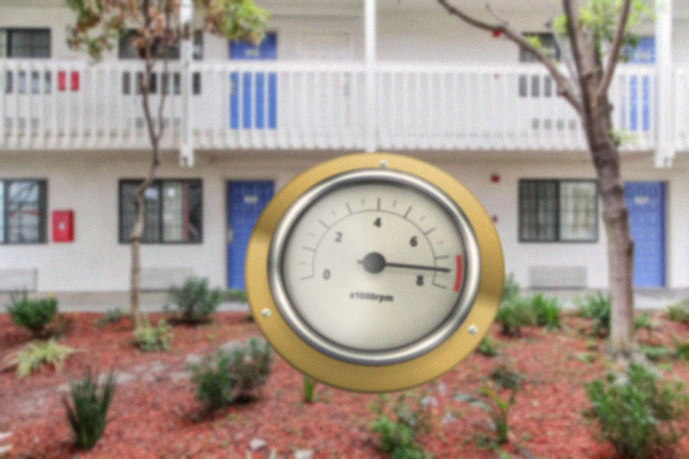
7500,rpm
